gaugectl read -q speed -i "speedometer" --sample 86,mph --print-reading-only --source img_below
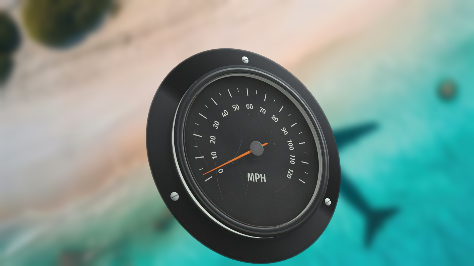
2.5,mph
